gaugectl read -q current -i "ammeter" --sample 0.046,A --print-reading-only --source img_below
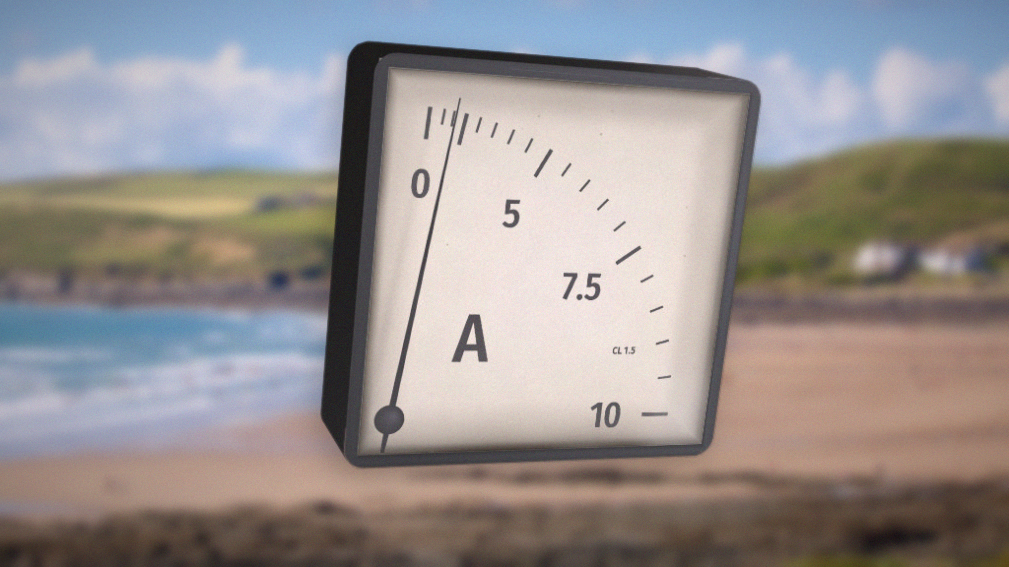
2,A
